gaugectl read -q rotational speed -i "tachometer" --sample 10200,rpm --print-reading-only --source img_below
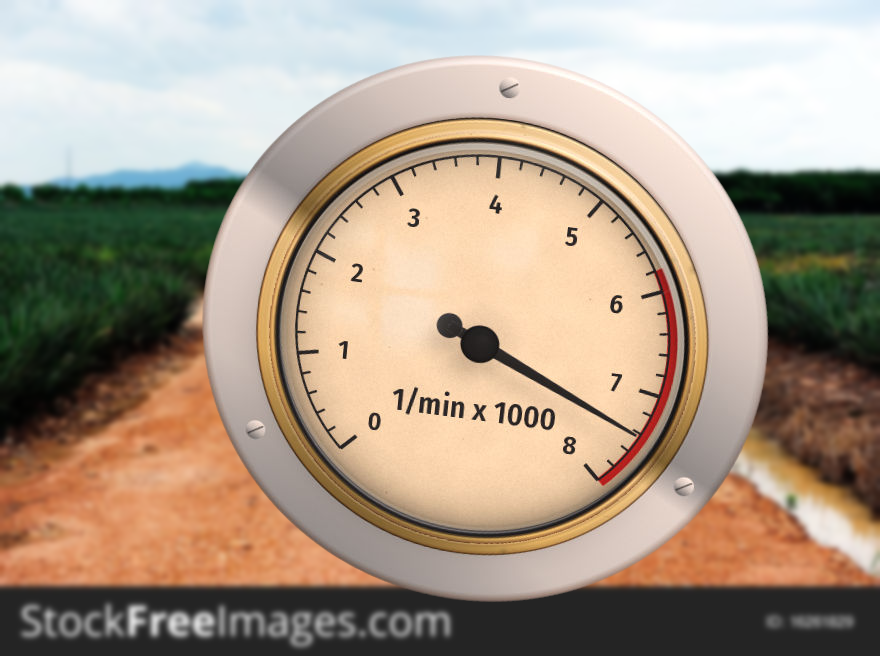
7400,rpm
